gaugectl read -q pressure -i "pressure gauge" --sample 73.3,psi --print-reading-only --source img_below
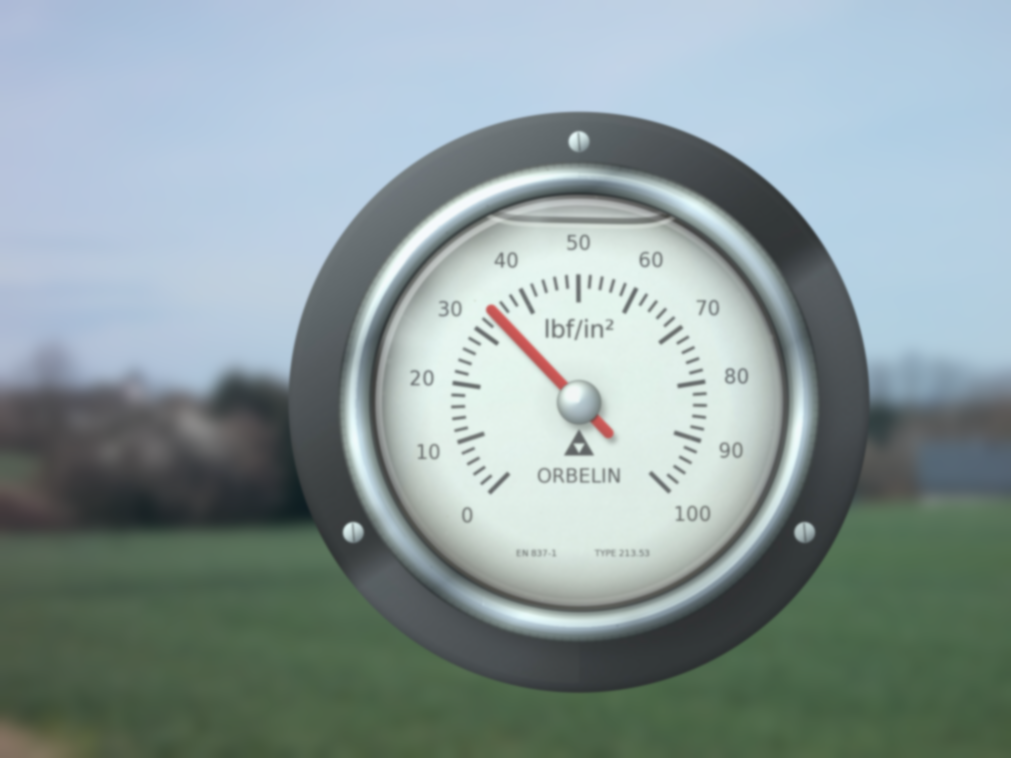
34,psi
